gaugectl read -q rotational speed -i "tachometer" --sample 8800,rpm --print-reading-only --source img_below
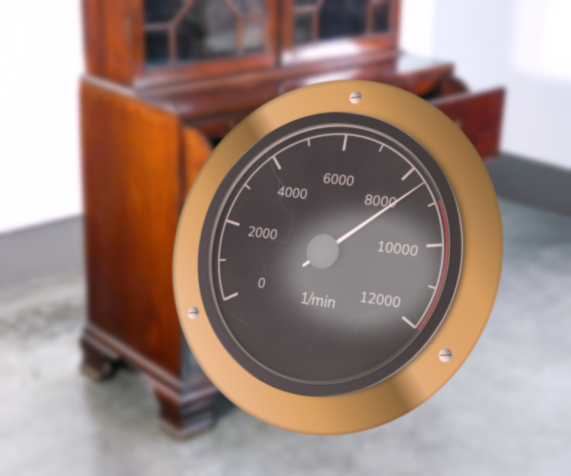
8500,rpm
